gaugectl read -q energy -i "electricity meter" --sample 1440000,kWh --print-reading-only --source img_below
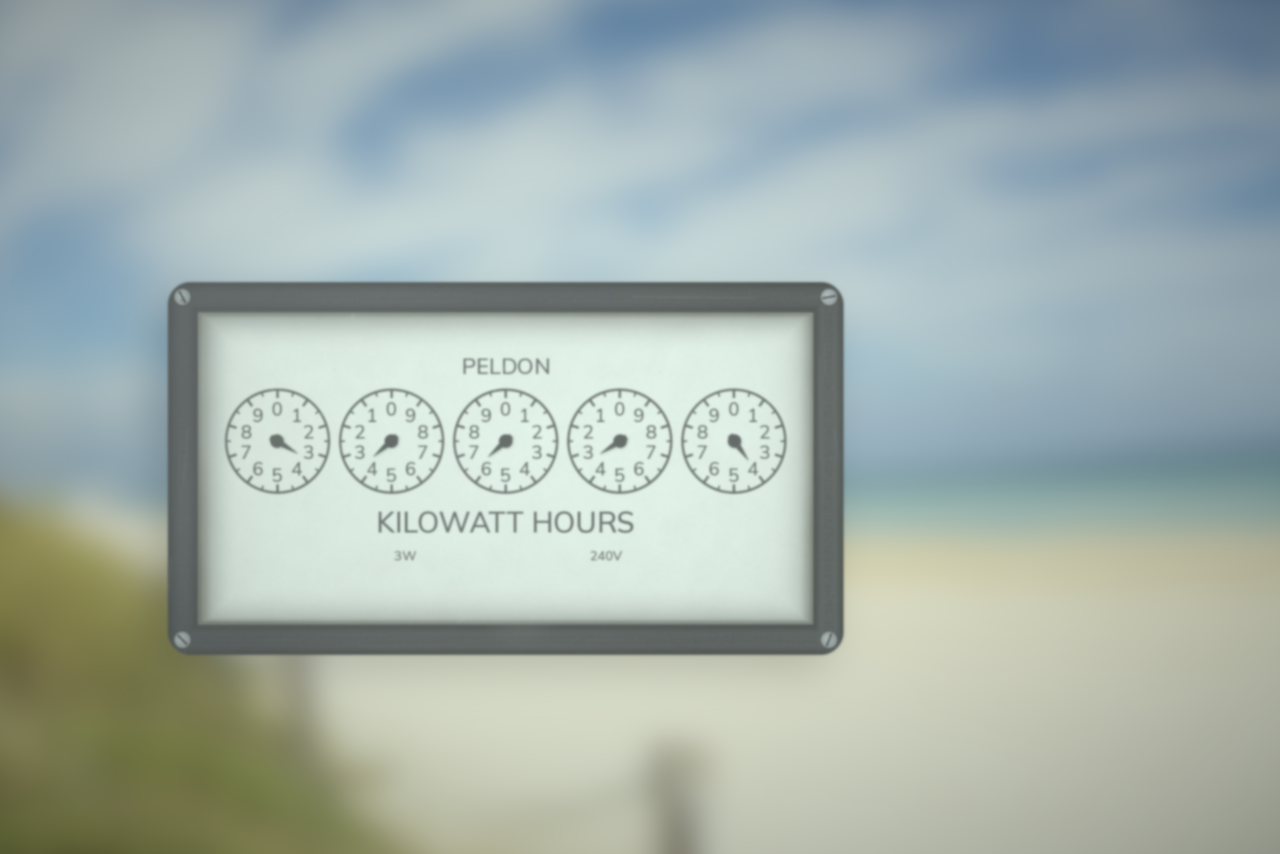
33634,kWh
